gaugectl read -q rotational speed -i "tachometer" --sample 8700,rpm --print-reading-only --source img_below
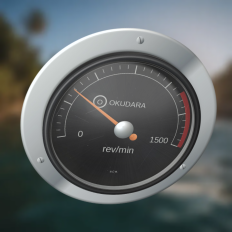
350,rpm
